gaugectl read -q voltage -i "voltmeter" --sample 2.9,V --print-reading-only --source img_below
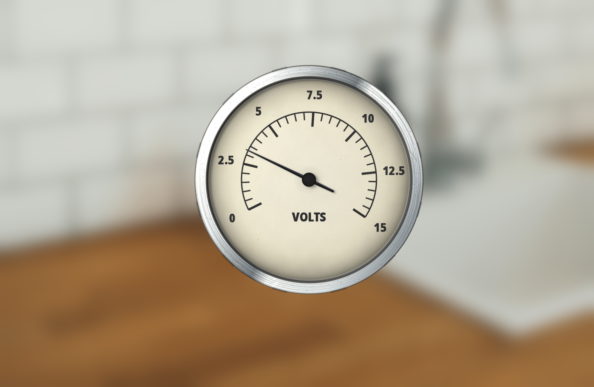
3.25,V
